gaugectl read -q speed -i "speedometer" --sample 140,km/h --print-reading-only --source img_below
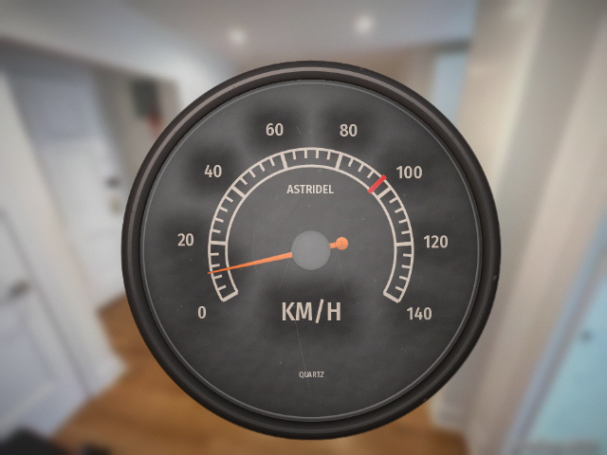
10,km/h
